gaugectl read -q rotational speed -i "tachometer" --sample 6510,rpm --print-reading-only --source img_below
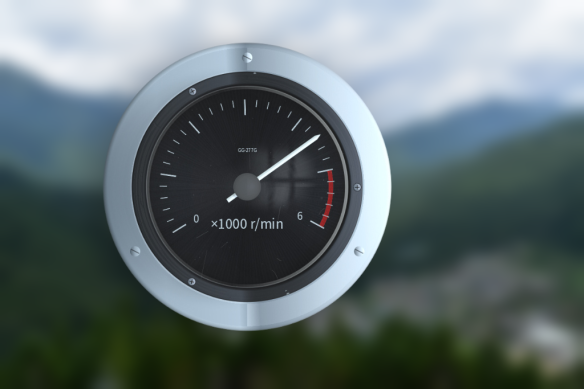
4400,rpm
